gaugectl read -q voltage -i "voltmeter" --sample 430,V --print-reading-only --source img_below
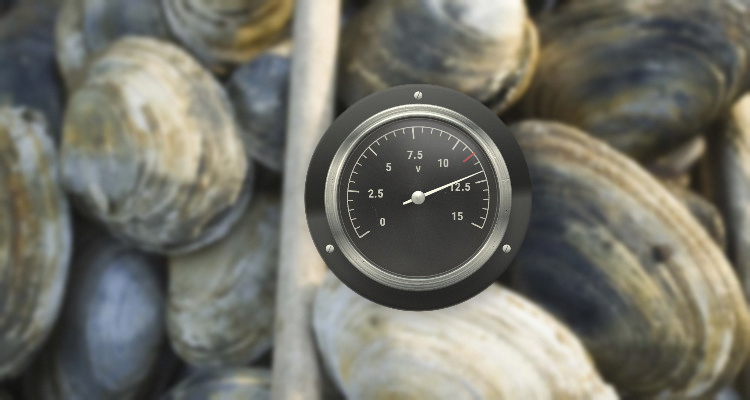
12,V
